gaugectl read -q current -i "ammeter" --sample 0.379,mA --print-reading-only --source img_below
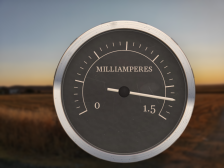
1.35,mA
